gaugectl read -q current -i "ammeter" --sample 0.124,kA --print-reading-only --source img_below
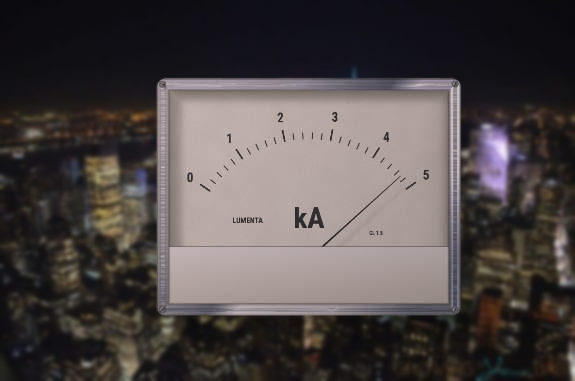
4.7,kA
